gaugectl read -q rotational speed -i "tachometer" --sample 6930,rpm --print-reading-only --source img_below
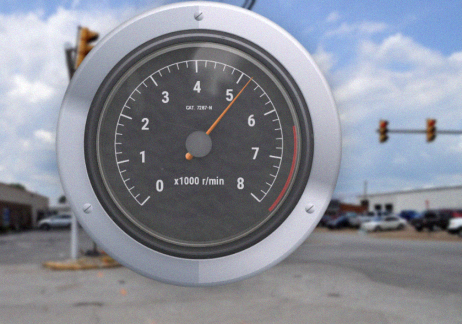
5200,rpm
